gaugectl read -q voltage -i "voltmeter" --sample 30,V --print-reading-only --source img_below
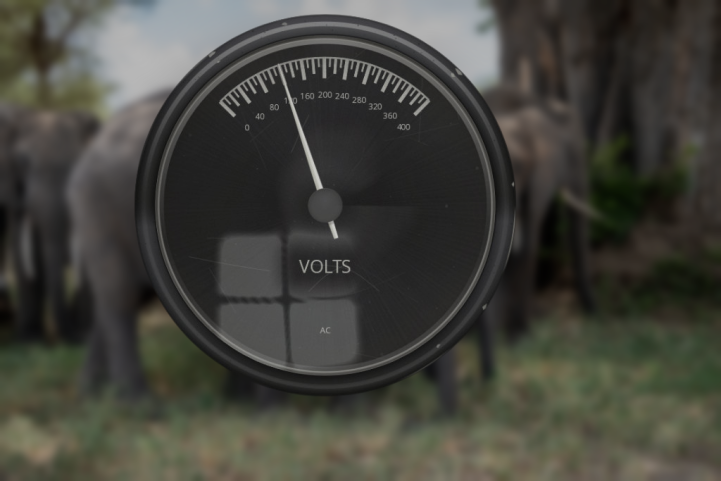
120,V
